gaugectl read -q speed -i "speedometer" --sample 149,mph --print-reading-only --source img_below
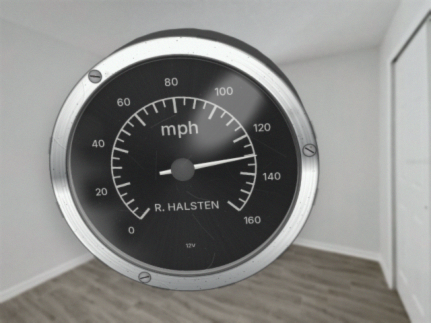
130,mph
